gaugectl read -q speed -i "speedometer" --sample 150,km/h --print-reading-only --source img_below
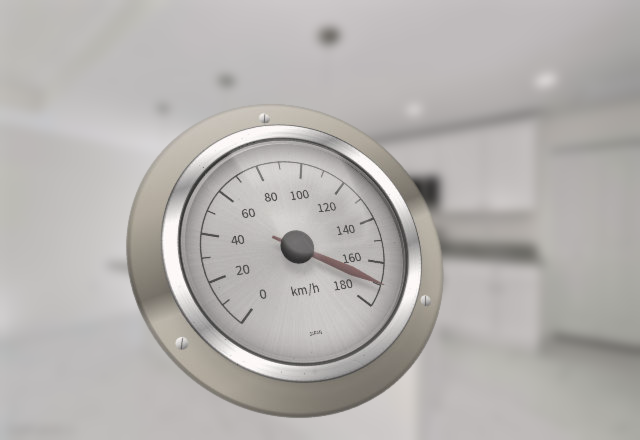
170,km/h
